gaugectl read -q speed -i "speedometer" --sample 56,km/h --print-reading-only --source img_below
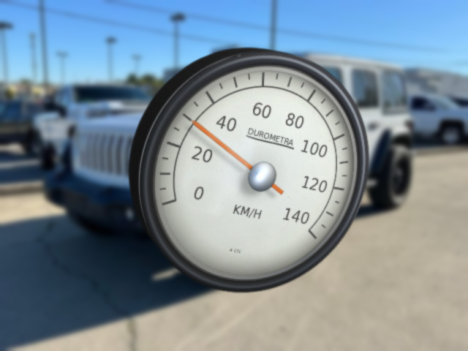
30,km/h
